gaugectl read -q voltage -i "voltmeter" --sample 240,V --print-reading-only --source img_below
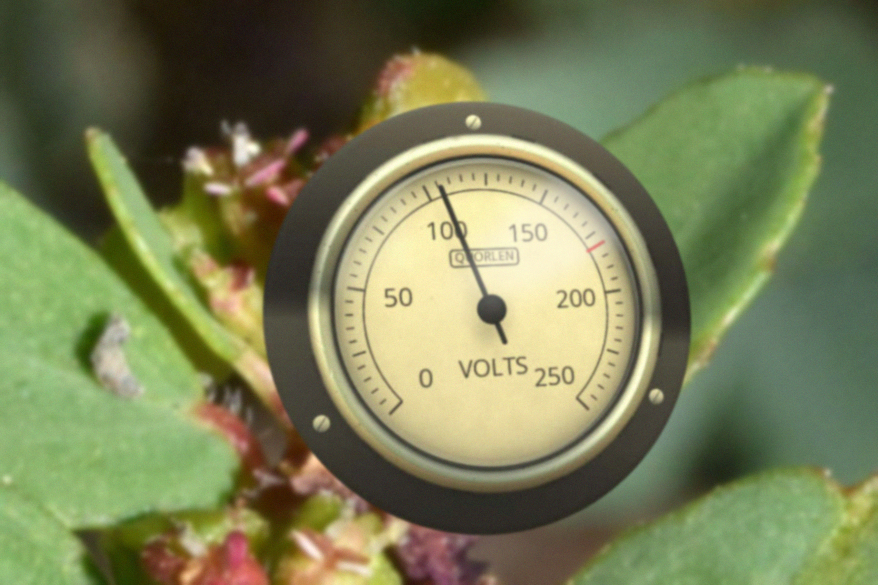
105,V
